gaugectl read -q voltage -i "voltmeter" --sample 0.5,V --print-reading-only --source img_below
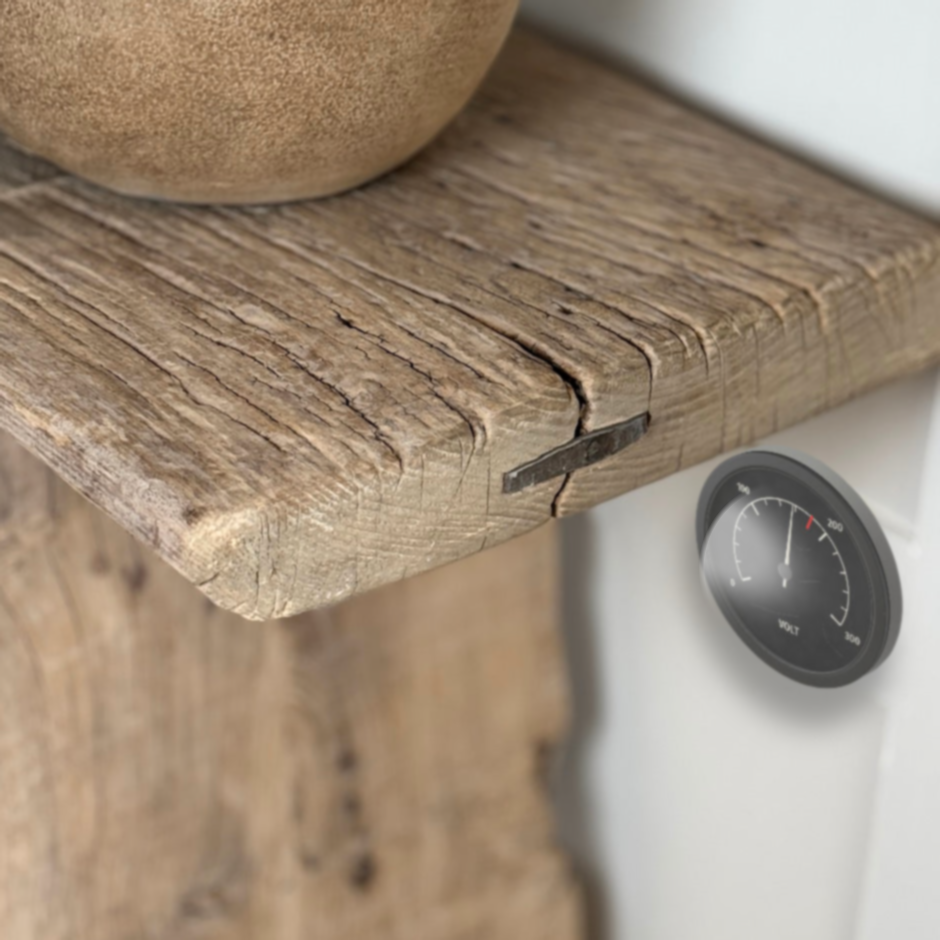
160,V
